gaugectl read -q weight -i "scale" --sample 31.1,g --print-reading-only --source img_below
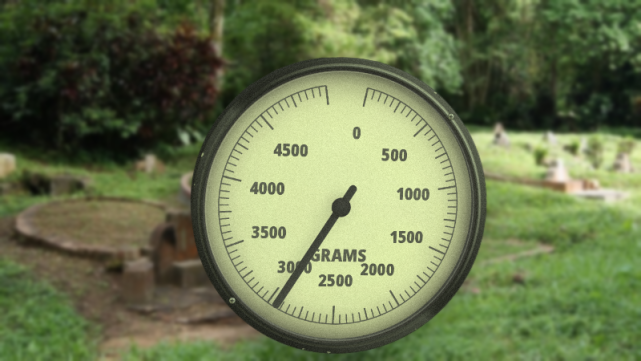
2950,g
